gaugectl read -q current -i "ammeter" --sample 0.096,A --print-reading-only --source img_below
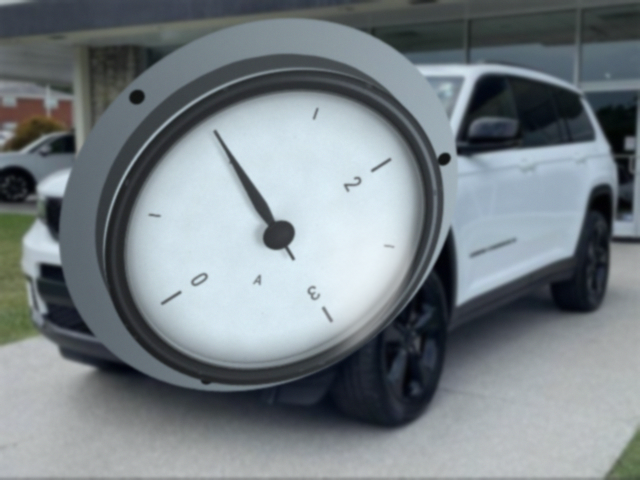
1,A
